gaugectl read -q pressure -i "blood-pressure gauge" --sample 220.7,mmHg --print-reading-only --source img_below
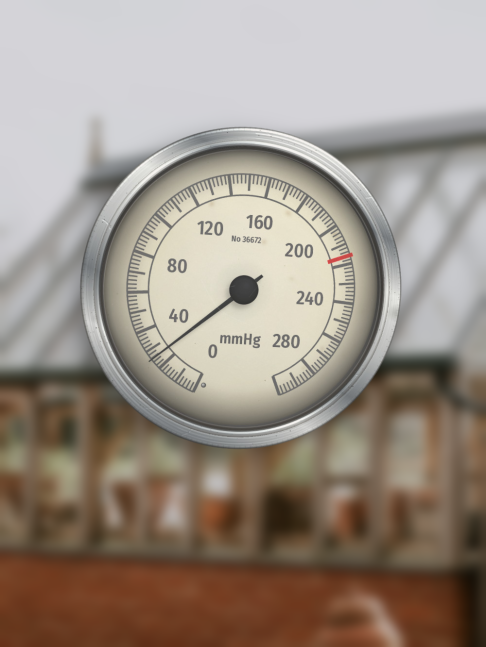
26,mmHg
